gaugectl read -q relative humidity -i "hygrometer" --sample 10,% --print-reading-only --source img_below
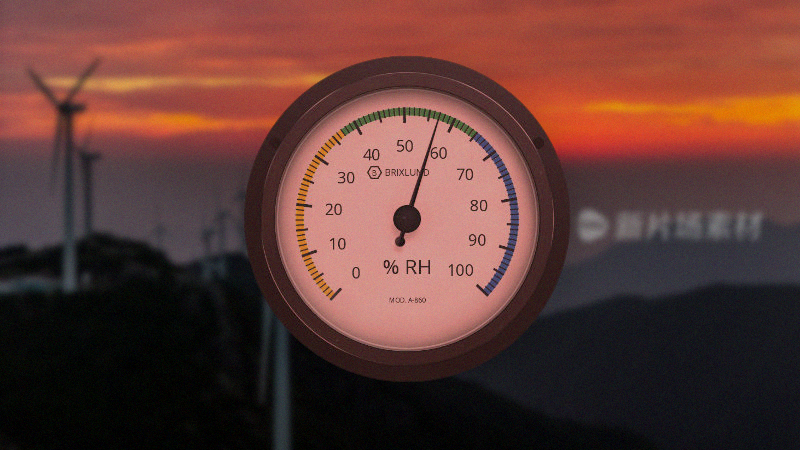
57,%
